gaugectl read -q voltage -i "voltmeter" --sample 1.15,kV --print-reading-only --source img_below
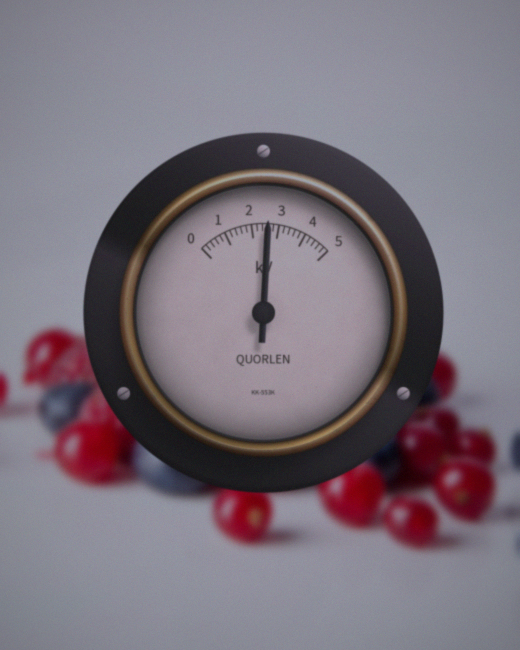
2.6,kV
